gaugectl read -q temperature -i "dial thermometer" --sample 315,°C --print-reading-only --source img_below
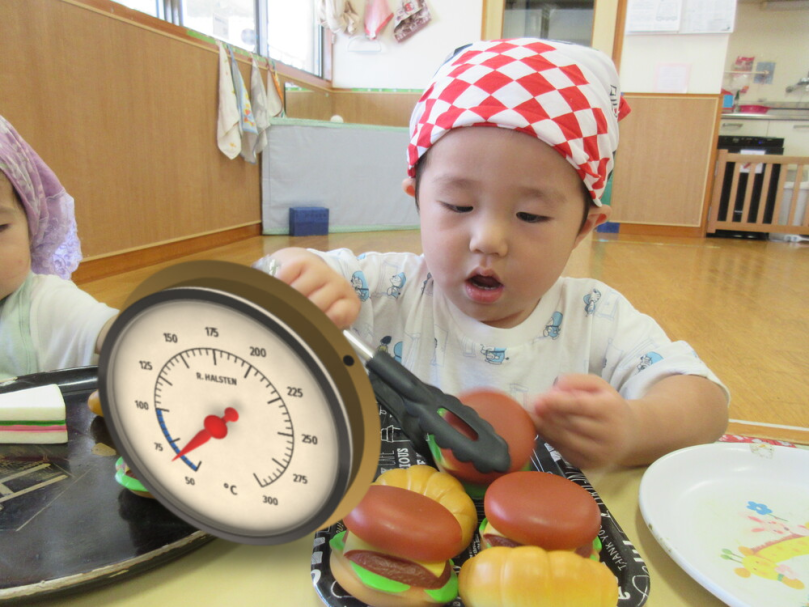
65,°C
